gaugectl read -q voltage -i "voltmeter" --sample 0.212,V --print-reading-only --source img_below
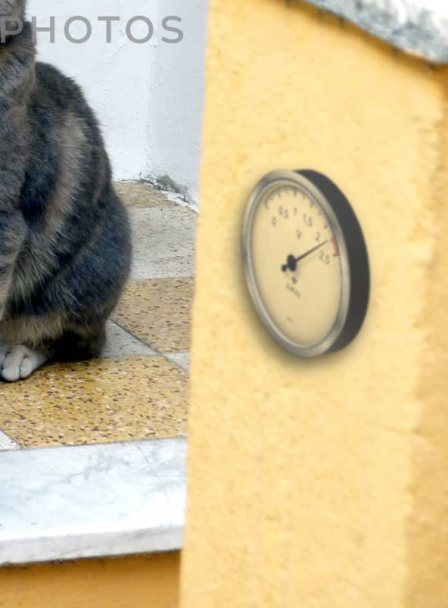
2.25,V
